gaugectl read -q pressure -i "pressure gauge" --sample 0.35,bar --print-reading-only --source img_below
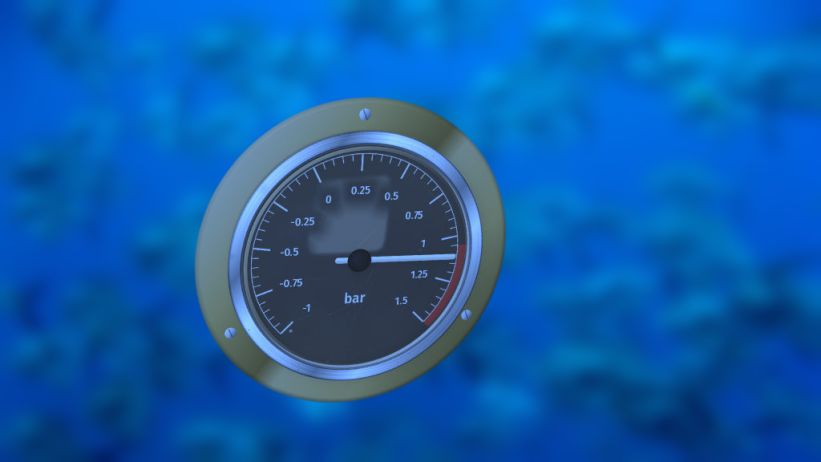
1.1,bar
